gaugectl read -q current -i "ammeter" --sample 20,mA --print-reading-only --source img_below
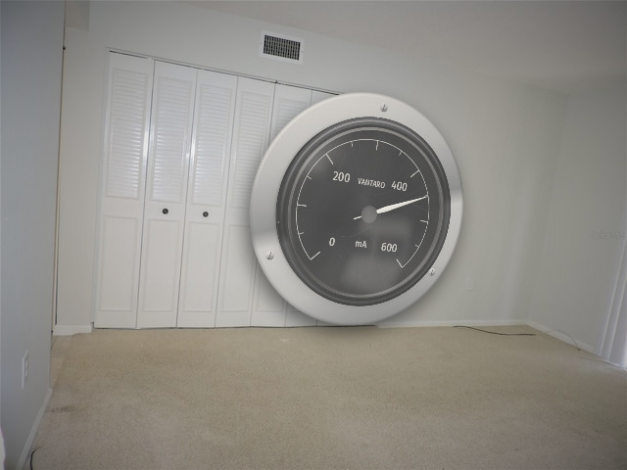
450,mA
